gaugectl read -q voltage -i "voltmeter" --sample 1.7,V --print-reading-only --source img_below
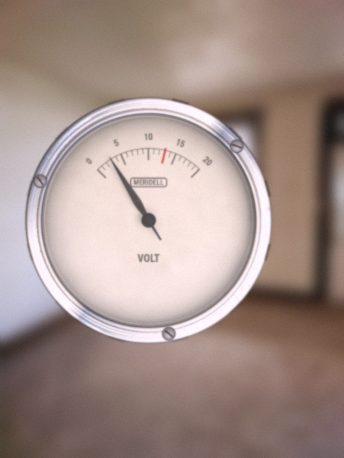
3,V
